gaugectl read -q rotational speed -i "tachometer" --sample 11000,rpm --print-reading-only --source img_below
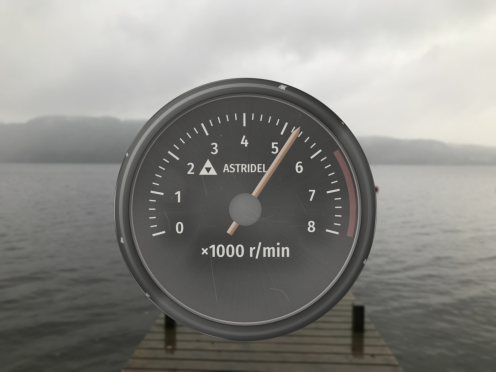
5300,rpm
